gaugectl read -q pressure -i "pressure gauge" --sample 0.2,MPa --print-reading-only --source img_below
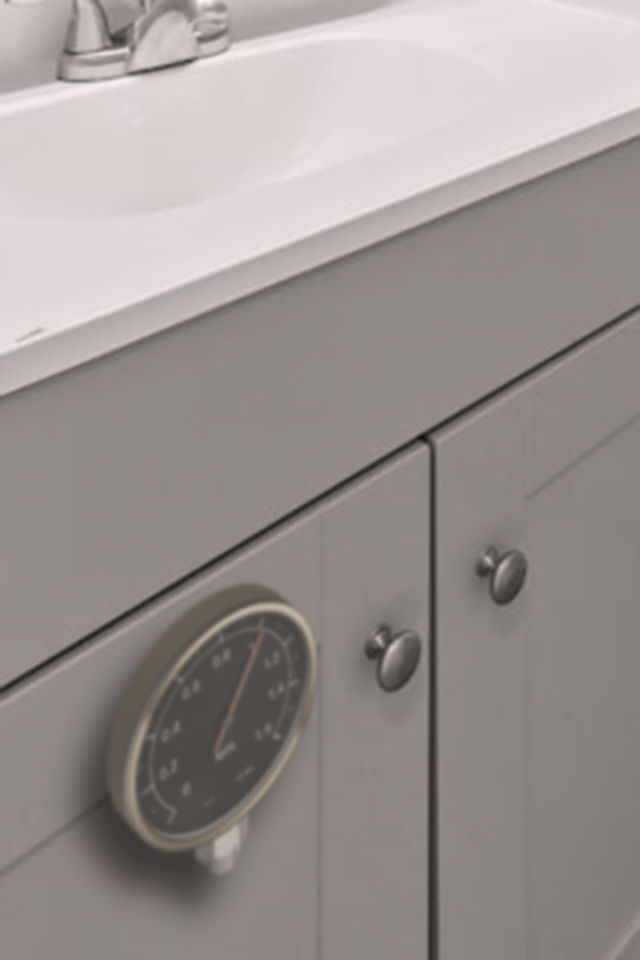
1,MPa
